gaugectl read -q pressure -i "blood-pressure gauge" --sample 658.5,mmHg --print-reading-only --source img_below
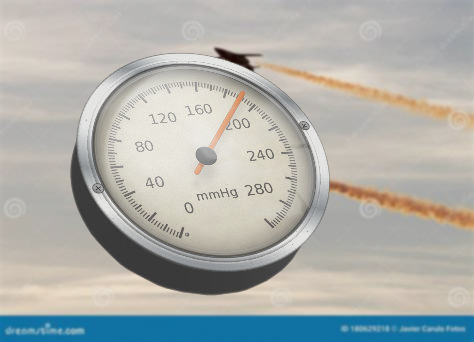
190,mmHg
